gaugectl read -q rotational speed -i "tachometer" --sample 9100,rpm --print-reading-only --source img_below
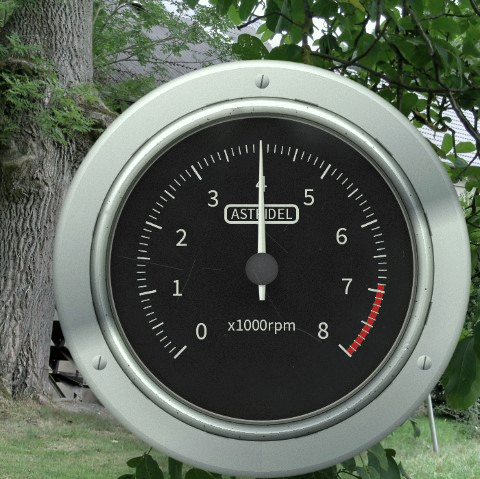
4000,rpm
